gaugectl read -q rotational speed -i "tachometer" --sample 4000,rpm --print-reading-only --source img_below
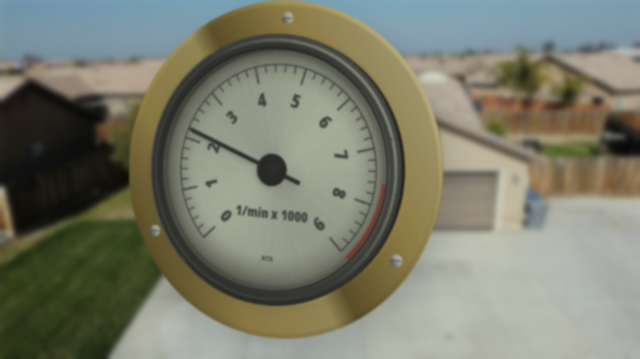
2200,rpm
